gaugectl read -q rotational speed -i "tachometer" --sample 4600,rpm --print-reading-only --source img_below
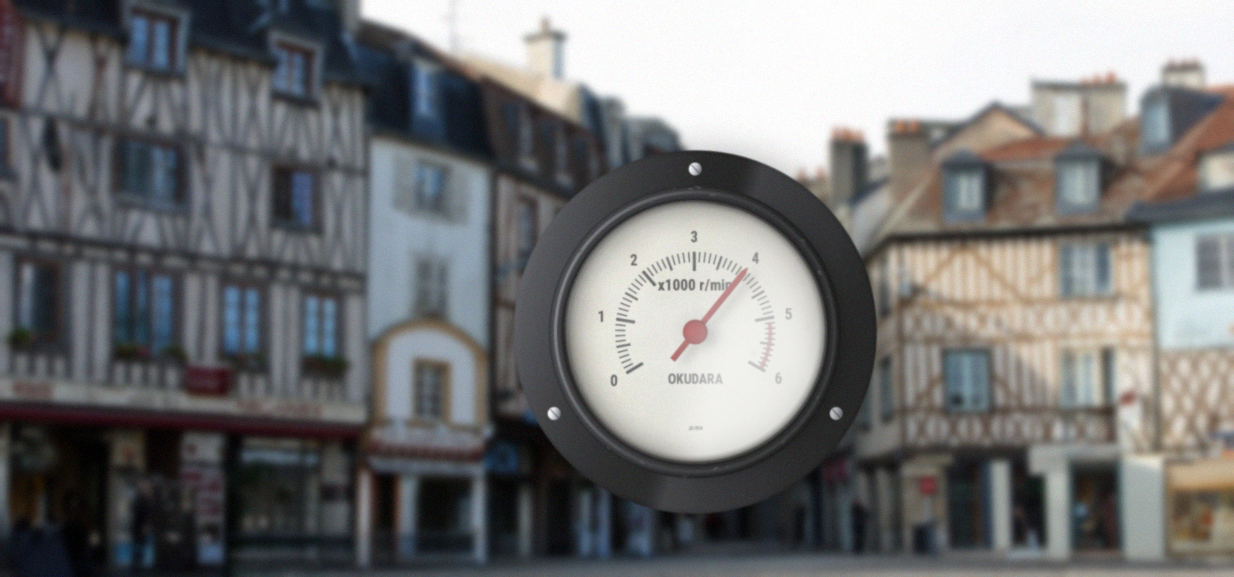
4000,rpm
